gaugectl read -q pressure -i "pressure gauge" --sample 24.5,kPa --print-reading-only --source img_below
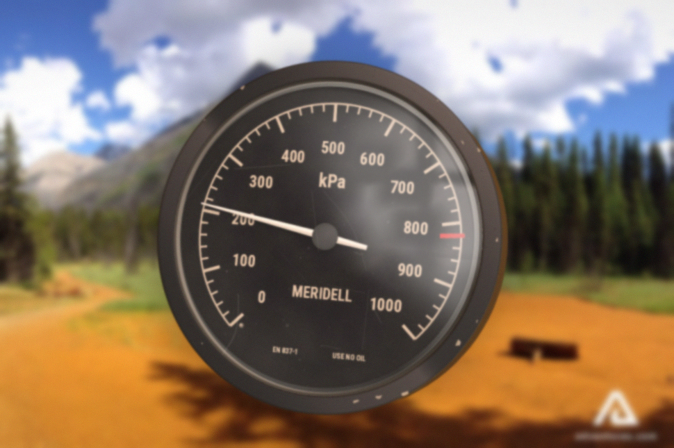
210,kPa
